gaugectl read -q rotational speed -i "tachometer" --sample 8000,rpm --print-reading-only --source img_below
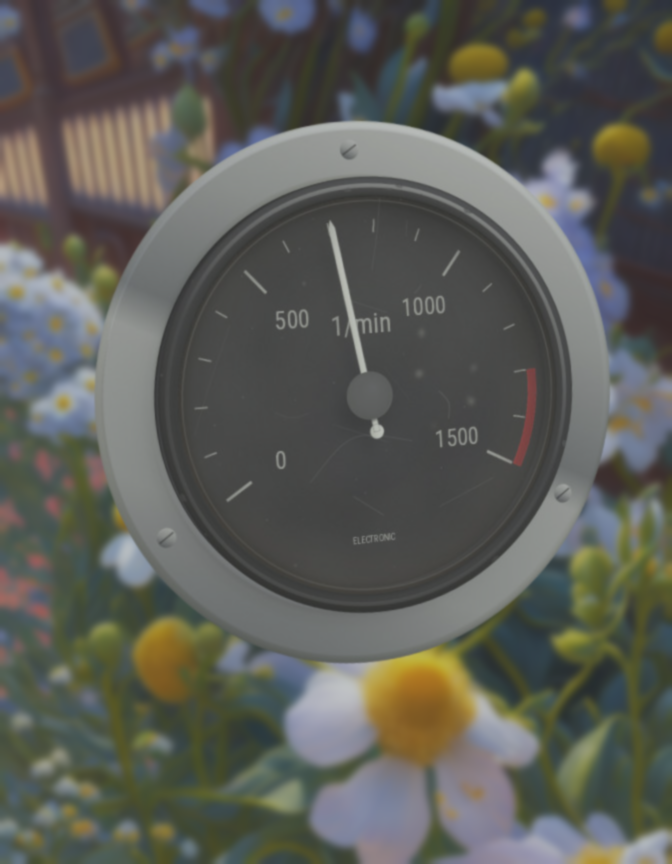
700,rpm
